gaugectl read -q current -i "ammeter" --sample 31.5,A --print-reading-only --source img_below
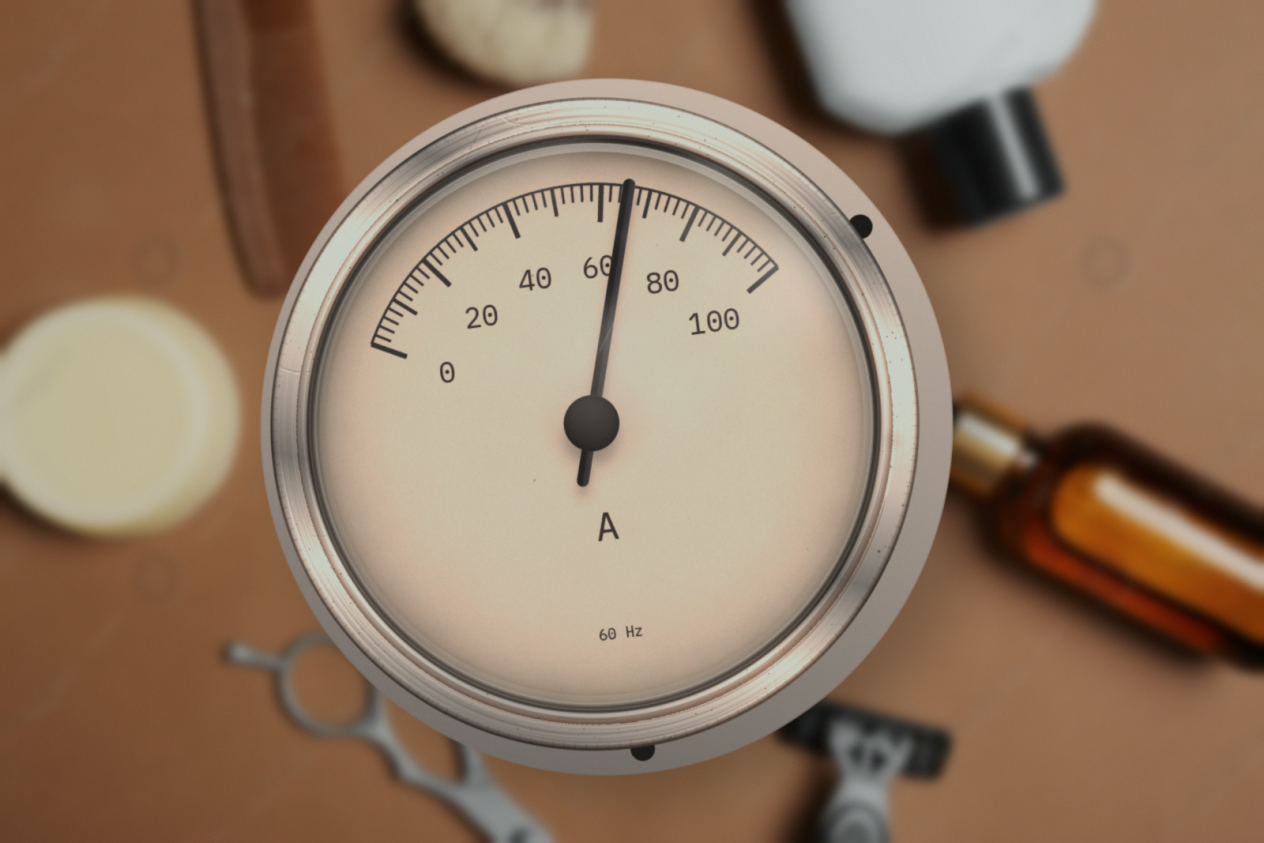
66,A
